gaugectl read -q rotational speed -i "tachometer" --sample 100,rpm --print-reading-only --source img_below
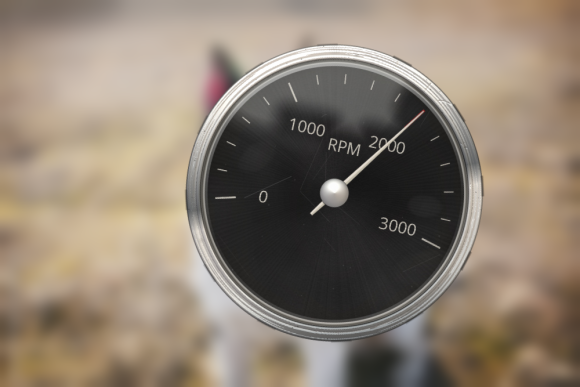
2000,rpm
